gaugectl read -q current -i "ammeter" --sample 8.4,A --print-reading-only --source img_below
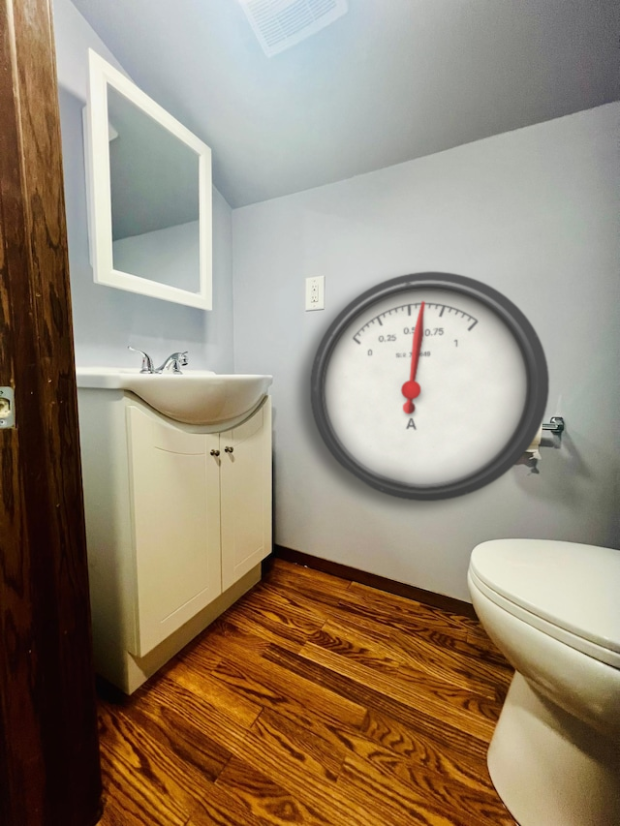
0.6,A
